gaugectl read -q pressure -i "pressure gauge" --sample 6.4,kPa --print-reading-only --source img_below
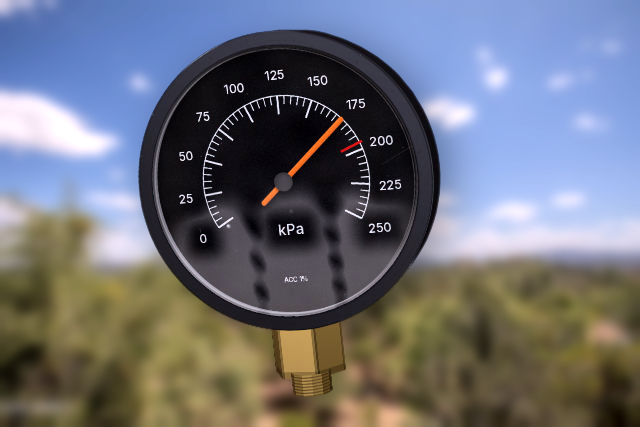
175,kPa
